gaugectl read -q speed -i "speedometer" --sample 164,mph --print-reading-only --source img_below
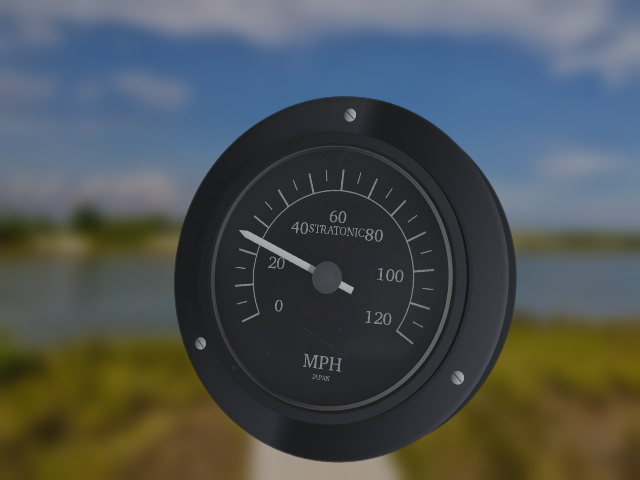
25,mph
